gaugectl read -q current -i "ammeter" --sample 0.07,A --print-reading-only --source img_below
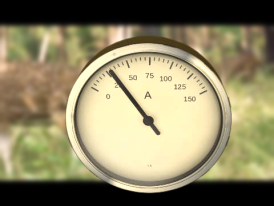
30,A
